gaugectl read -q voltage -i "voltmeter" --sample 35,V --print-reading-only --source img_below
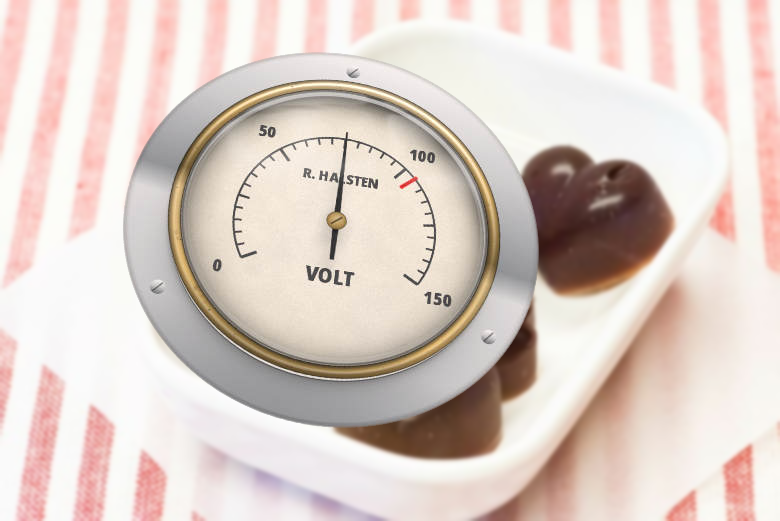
75,V
